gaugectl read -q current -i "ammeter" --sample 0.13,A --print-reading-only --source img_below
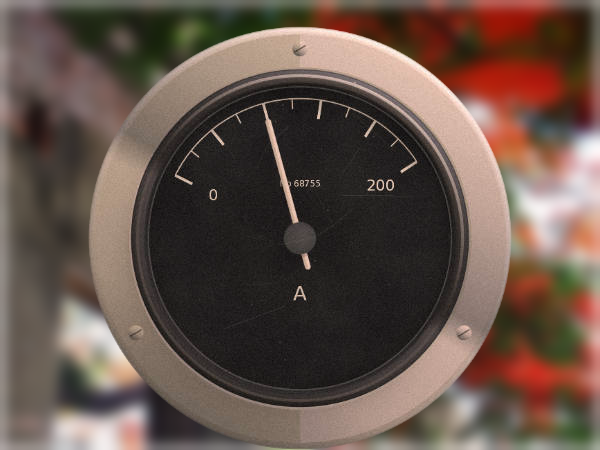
80,A
